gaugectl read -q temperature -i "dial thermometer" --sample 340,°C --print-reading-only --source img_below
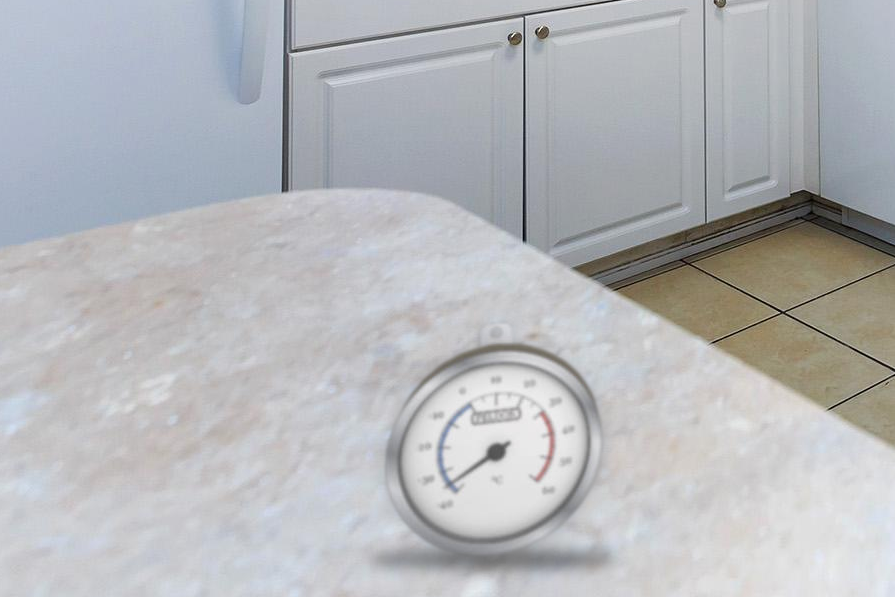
-35,°C
